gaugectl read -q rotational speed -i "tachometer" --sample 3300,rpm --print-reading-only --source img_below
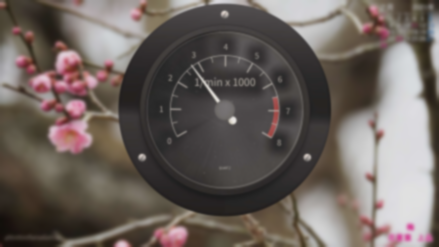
2750,rpm
